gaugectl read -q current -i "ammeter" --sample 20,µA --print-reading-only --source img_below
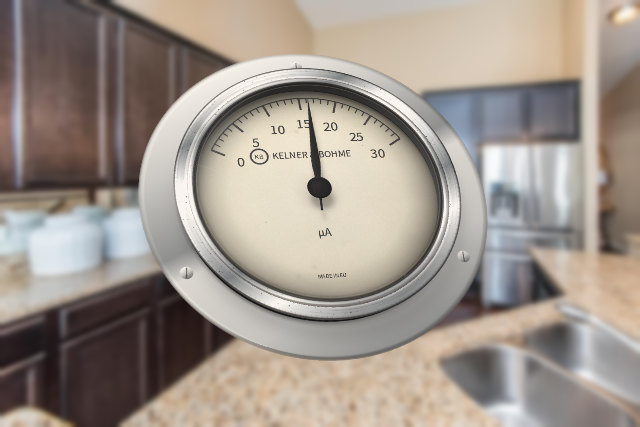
16,µA
